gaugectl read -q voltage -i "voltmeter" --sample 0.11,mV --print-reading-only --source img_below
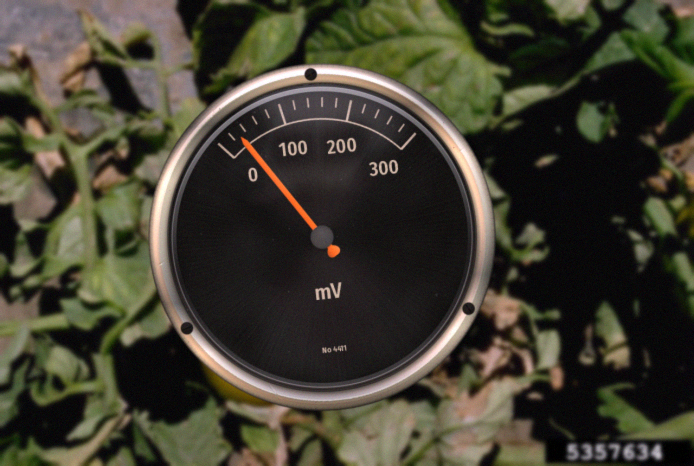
30,mV
